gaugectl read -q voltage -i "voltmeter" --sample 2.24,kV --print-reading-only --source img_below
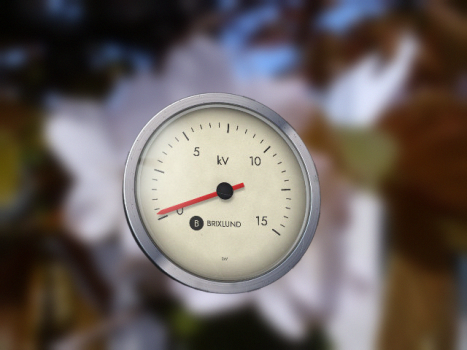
0.25,kV
